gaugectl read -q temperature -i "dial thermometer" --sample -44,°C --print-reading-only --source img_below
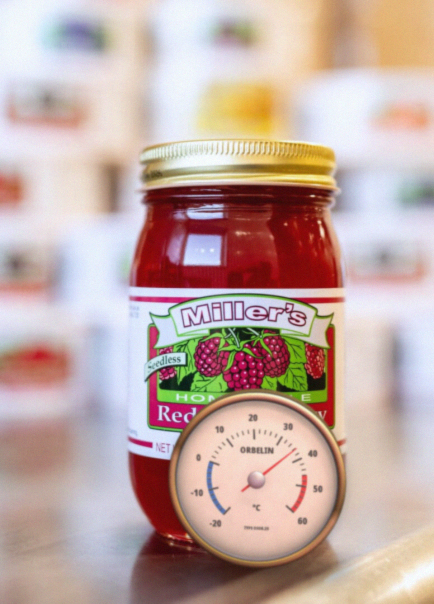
36,°C
